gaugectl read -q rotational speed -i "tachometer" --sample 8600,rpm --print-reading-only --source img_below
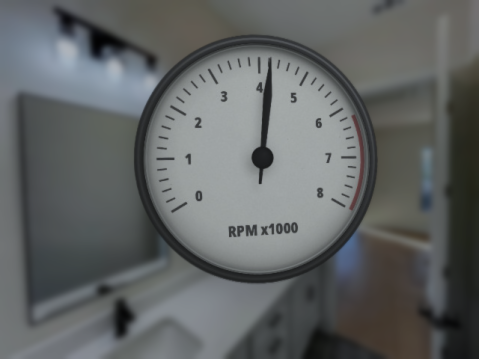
4200,rpm
